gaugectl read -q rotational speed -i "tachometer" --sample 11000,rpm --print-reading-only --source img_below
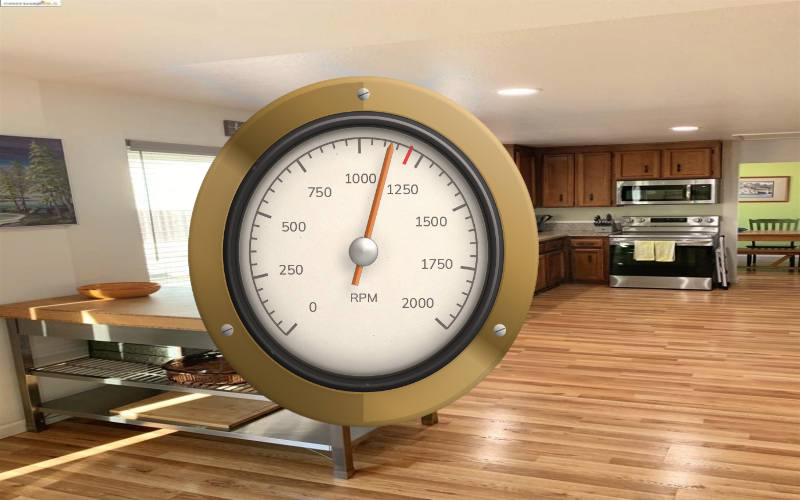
1125,rpm
